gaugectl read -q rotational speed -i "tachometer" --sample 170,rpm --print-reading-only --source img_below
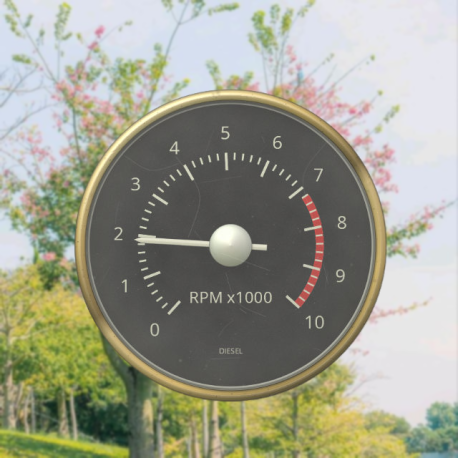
1900,rpm
